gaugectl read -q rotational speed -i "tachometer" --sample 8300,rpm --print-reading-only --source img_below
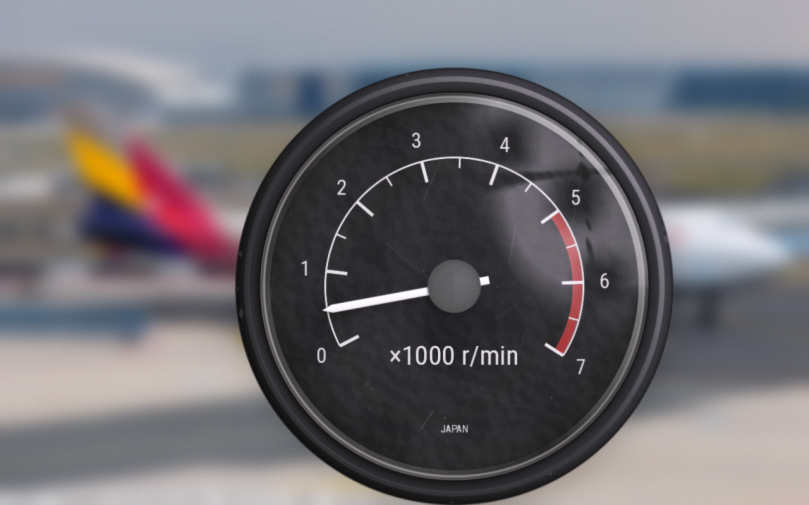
500,rpm
